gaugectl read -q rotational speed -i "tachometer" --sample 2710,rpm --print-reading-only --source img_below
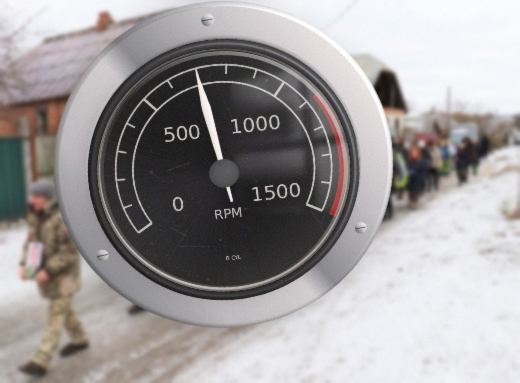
700,rpm
